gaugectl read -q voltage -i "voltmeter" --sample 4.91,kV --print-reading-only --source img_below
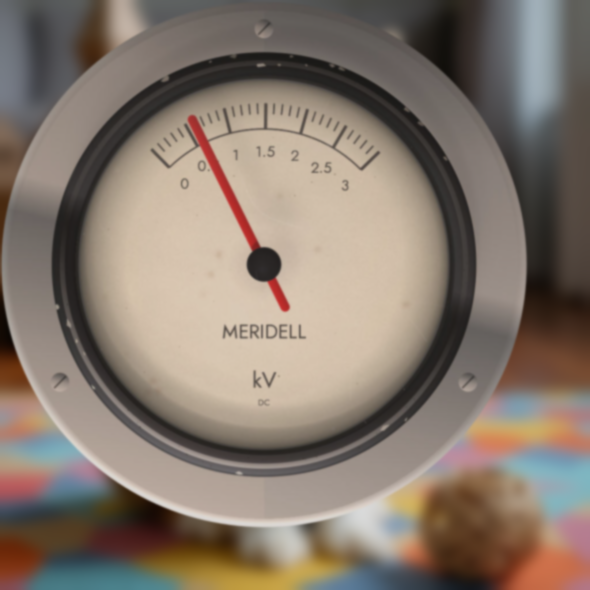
0.6,kV
